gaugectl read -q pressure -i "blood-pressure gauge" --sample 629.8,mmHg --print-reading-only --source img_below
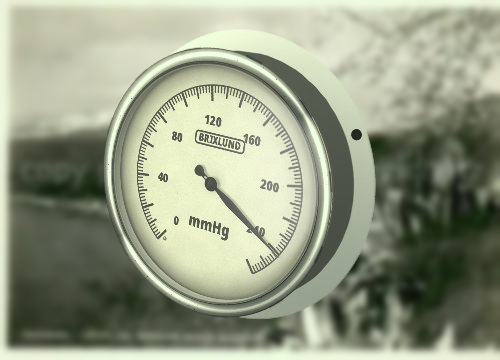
240,mmHg
